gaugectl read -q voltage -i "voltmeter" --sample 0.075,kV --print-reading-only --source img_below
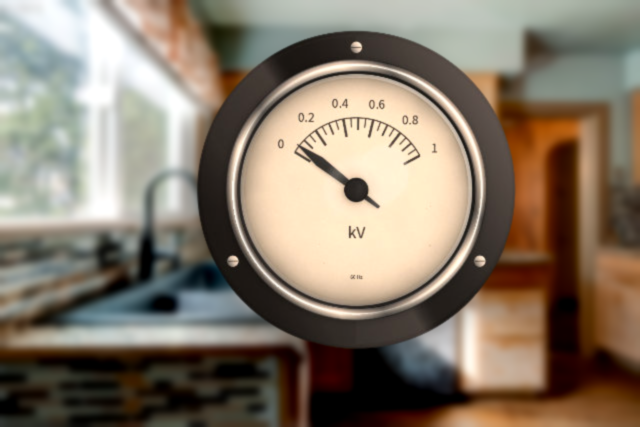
0.05,kV
